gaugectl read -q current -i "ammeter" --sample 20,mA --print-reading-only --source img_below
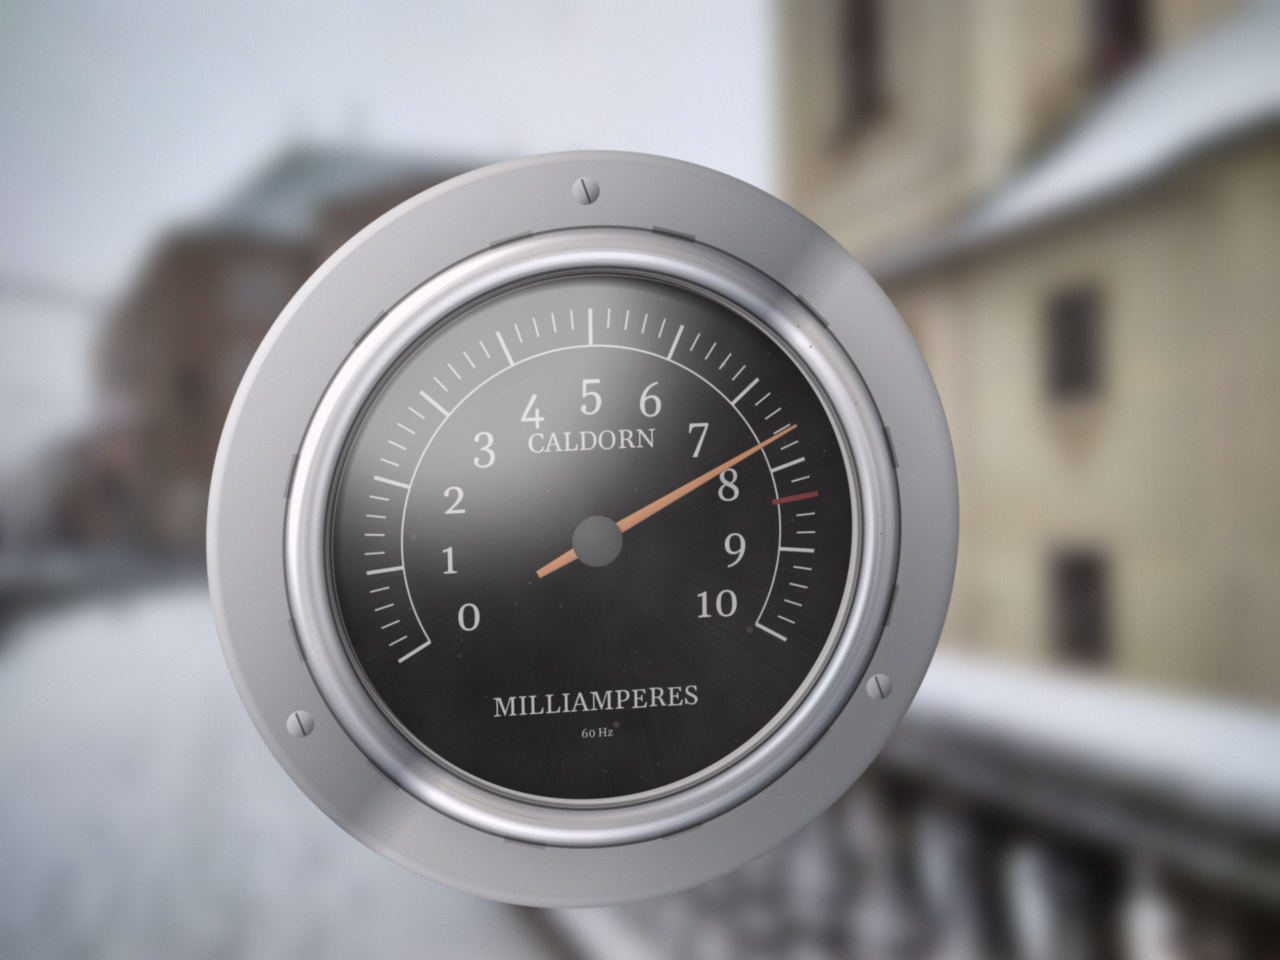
7.6,mA
